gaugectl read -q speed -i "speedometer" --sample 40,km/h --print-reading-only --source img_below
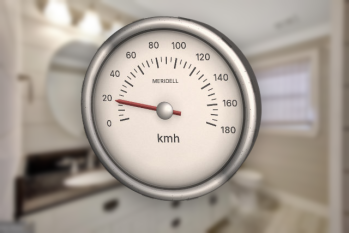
20,km/h
